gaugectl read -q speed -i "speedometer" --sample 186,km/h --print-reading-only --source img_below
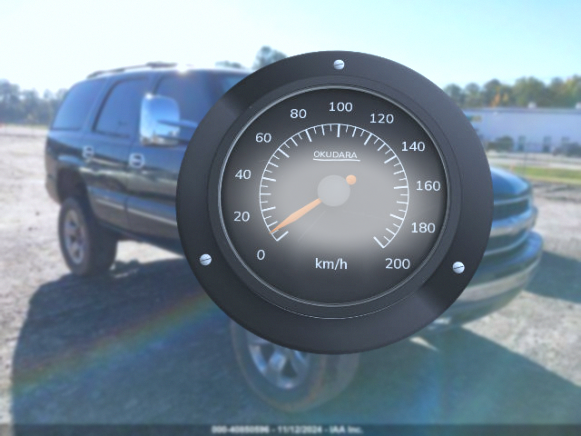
5,km/h
